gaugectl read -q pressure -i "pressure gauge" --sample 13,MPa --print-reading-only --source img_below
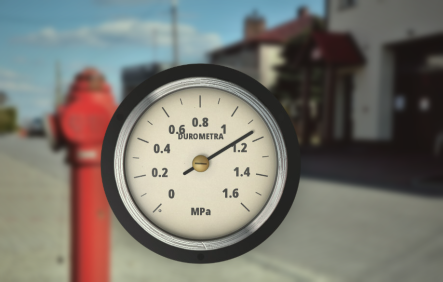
1.15,MPa
